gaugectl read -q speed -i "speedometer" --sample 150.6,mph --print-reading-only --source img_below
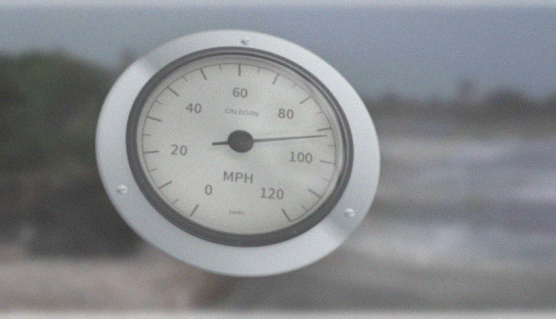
92.5,mph
